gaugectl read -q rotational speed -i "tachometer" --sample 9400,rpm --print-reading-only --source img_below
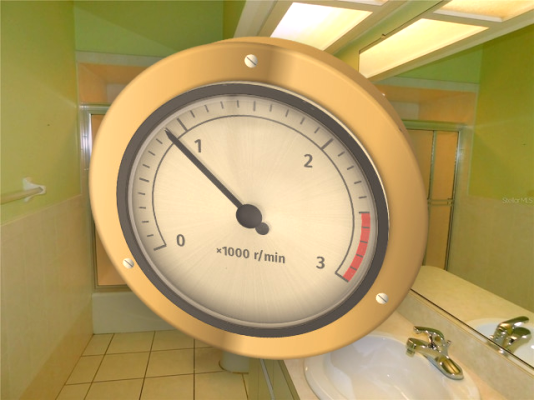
900,rpm
